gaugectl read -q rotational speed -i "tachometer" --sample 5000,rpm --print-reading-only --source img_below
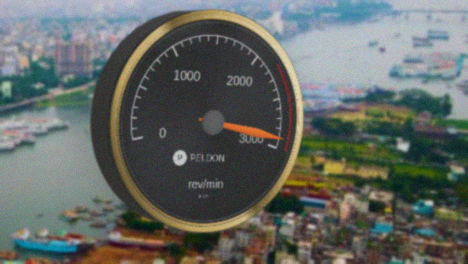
2900,rpm
